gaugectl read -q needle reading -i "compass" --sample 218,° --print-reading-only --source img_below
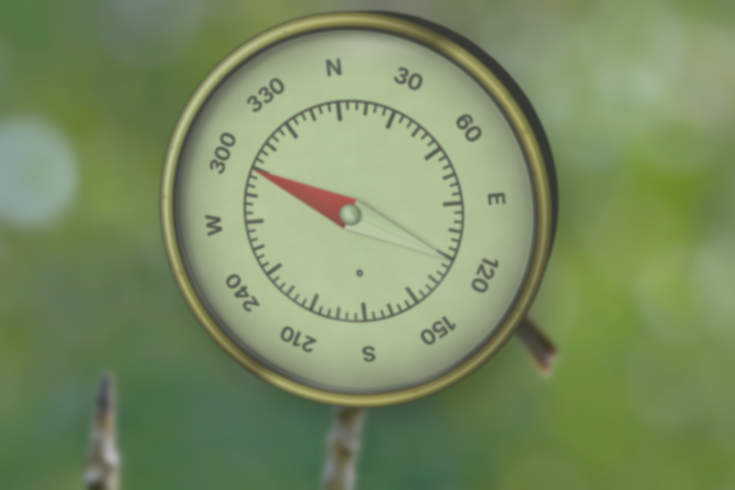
300,°
